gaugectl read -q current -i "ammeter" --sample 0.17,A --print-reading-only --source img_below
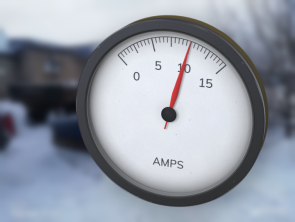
10,A
